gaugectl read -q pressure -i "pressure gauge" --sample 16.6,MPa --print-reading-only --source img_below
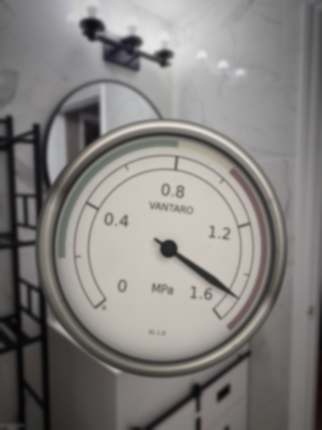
1.5,MPa
